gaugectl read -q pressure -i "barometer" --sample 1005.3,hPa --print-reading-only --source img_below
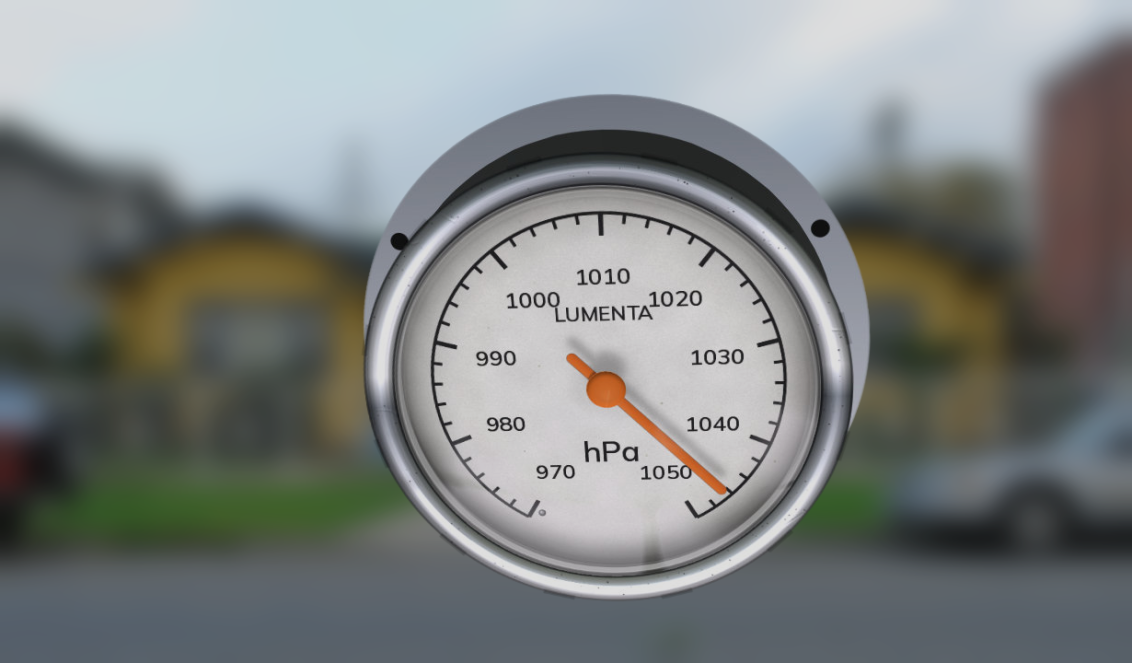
1046,hPa
